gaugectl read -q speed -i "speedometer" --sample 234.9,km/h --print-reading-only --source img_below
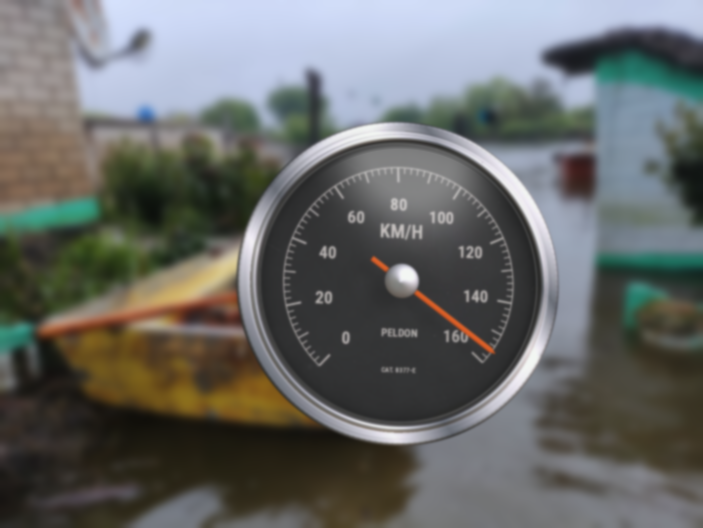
156,km/h
